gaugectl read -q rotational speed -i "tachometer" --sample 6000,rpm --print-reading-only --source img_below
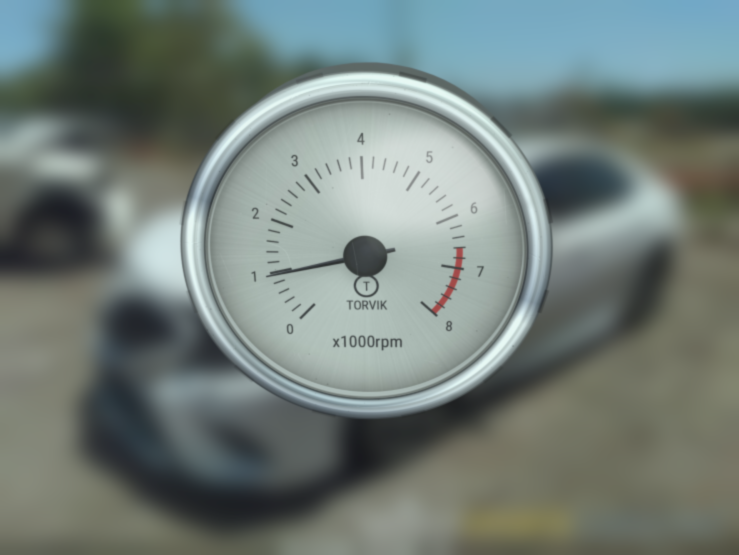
1000,rpm
